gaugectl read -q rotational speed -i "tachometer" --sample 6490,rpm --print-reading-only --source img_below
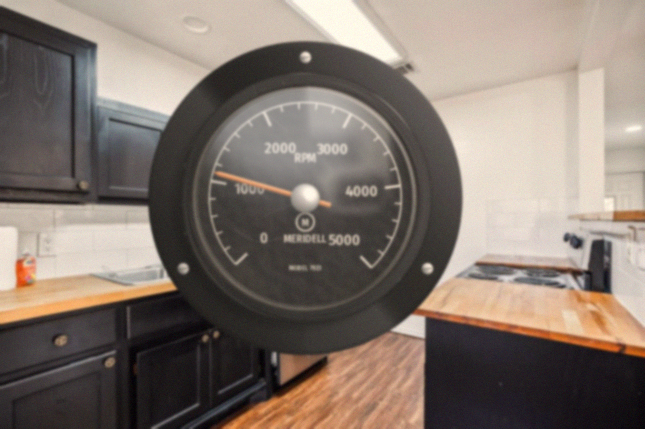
1100,rpm
